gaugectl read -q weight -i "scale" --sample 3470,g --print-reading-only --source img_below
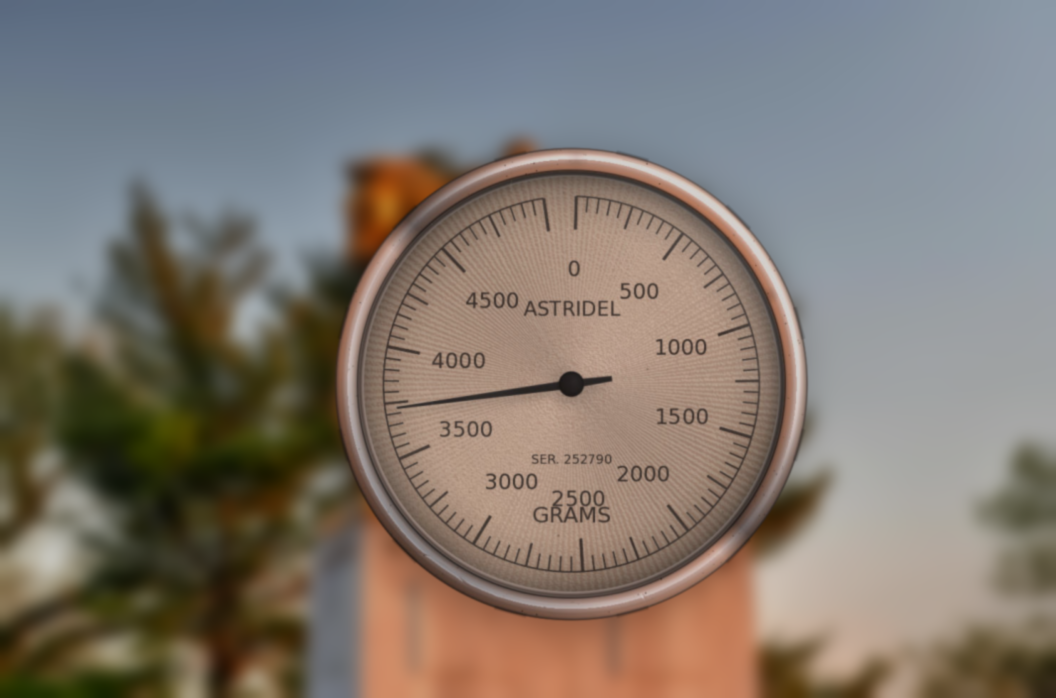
3725,g
